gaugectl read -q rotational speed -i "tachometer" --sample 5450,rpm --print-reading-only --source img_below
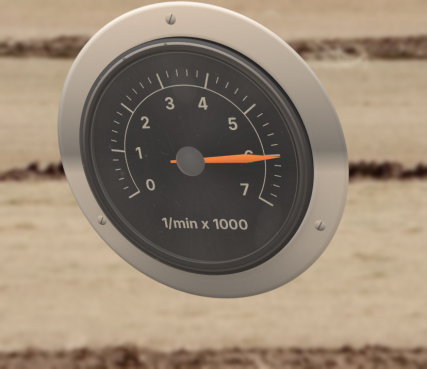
6000,rpm
